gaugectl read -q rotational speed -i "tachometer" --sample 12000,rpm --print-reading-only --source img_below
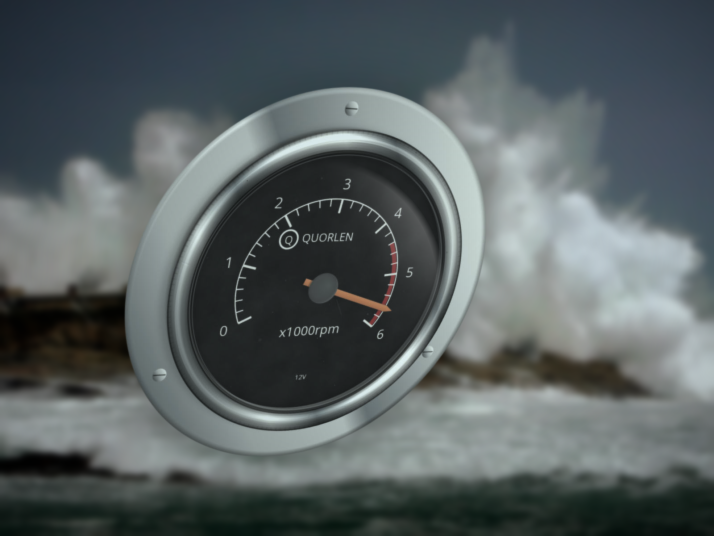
5600,rpm
